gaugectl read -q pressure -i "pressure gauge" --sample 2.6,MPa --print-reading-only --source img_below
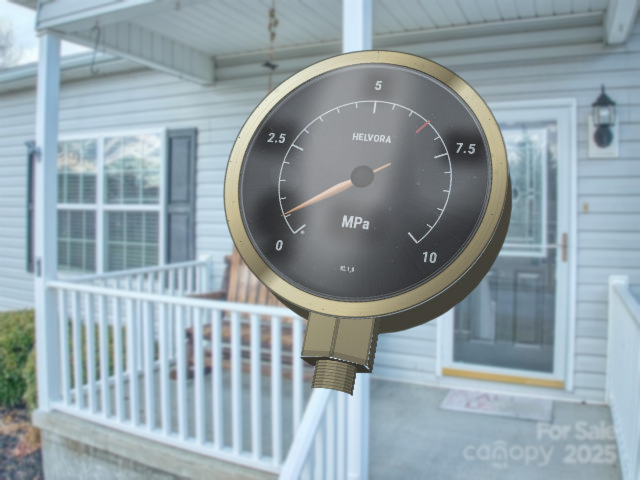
0.5,MPa
